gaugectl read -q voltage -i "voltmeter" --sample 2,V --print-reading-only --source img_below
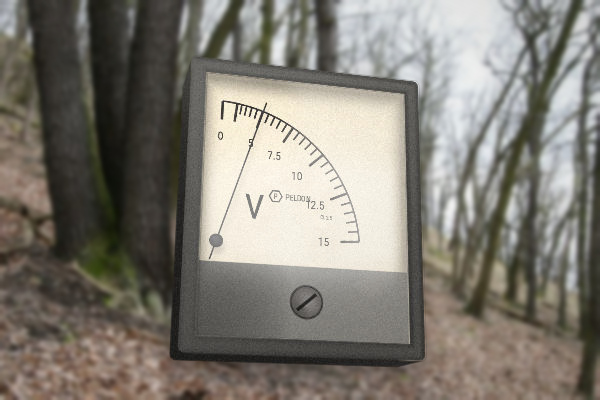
5,V
